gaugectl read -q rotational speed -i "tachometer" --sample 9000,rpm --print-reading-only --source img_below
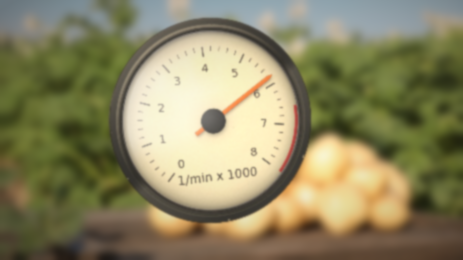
5800,rpm
